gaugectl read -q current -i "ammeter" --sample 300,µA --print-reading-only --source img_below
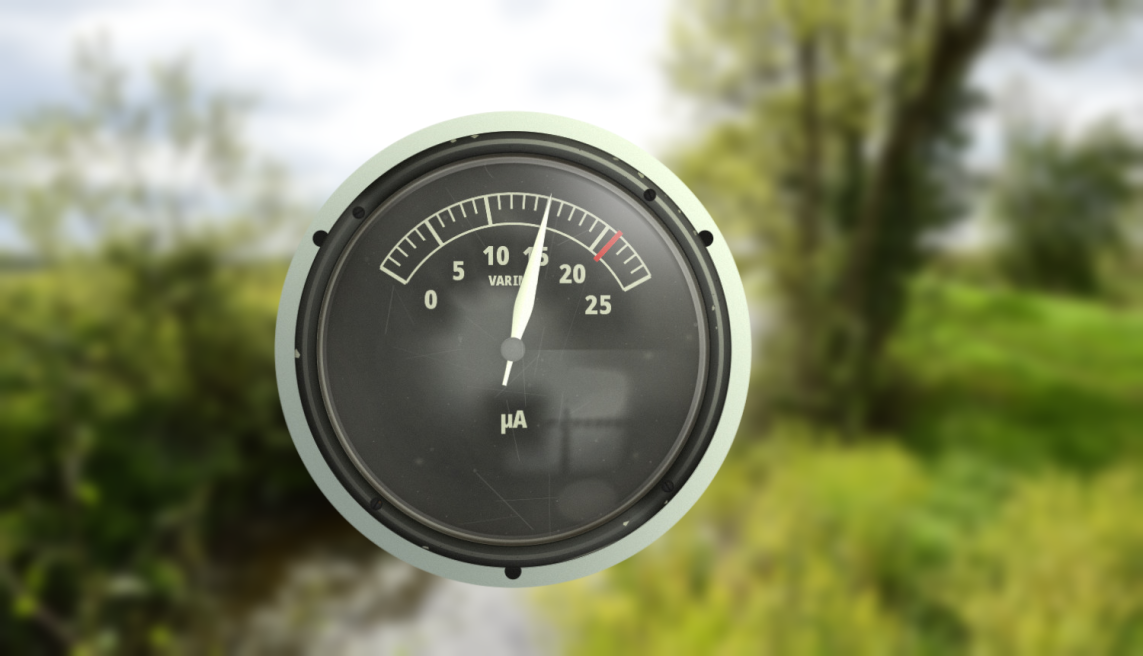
15,µA
